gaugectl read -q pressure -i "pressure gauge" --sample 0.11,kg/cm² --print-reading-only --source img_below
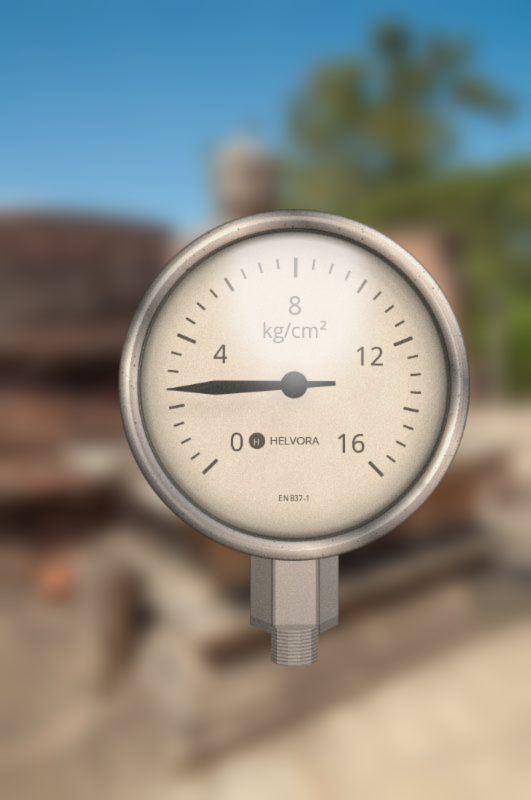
2.5,kg/cm²
